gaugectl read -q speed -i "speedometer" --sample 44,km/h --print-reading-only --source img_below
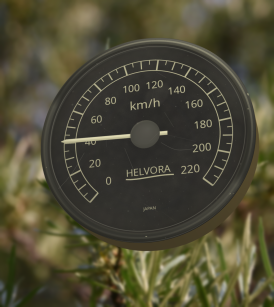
40,km/h
